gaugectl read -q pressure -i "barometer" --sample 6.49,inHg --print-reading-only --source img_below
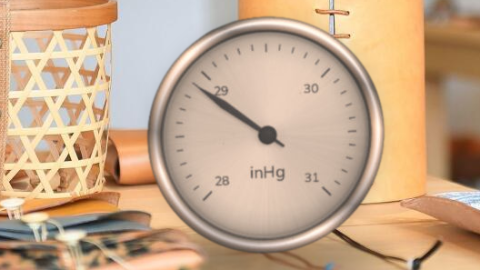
28.9,inHg
